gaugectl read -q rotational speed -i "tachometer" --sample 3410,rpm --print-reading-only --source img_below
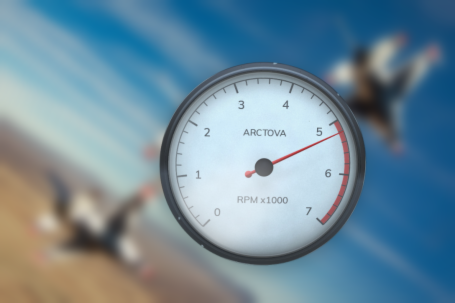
5200,rpm
